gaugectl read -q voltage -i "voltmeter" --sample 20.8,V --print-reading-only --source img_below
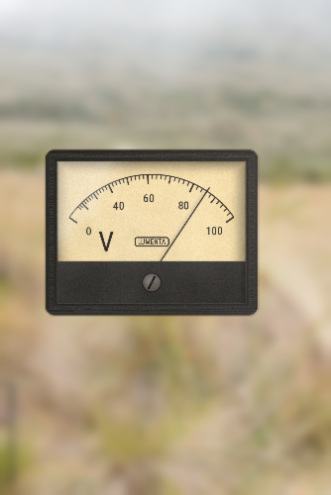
86,V
